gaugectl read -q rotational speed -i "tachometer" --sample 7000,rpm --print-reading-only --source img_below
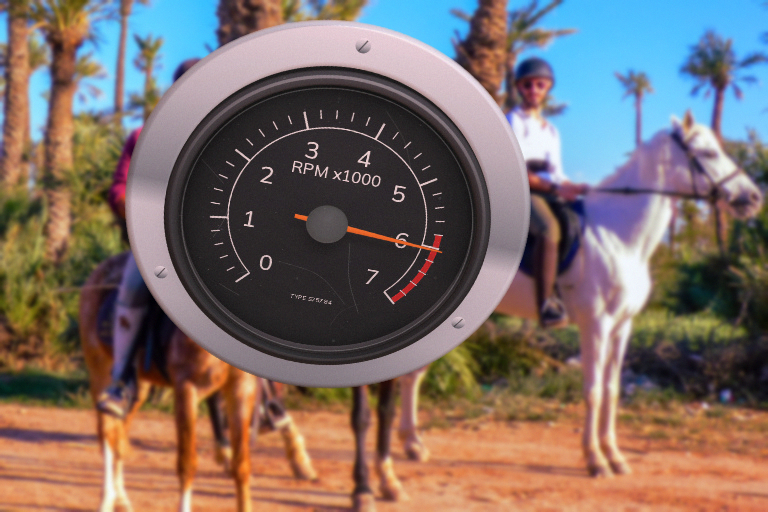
6000,rpm
